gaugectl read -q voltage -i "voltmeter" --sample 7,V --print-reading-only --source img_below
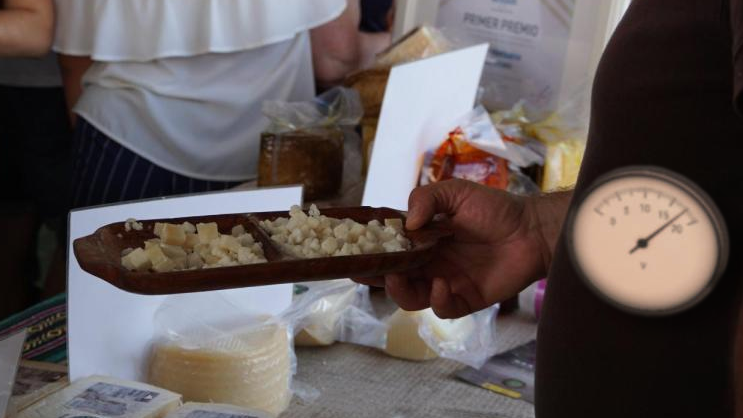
17.5,V
